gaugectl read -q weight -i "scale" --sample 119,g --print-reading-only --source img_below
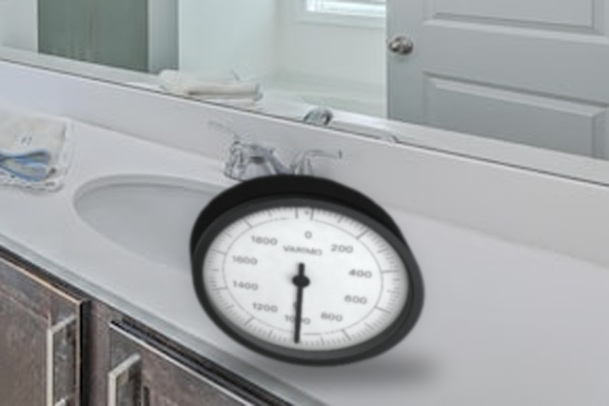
1000,g
